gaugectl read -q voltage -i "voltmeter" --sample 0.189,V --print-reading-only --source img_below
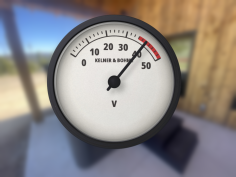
40,V
